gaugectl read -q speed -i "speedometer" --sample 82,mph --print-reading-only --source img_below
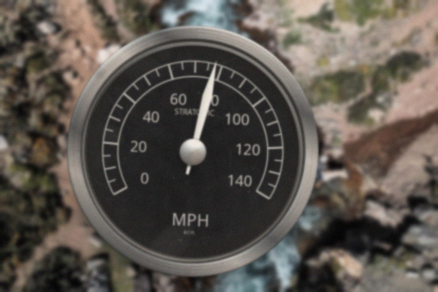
77.5,mph
